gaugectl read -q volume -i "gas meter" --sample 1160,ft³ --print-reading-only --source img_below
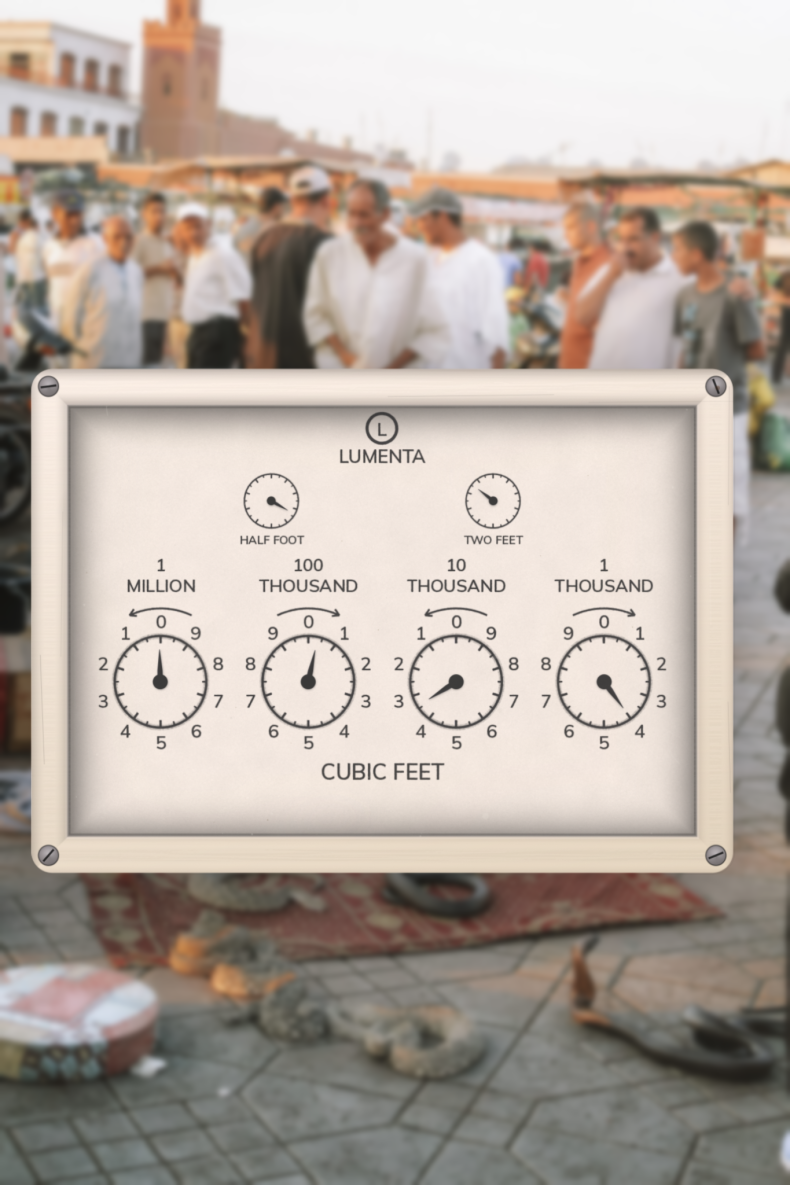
3400,ft³
